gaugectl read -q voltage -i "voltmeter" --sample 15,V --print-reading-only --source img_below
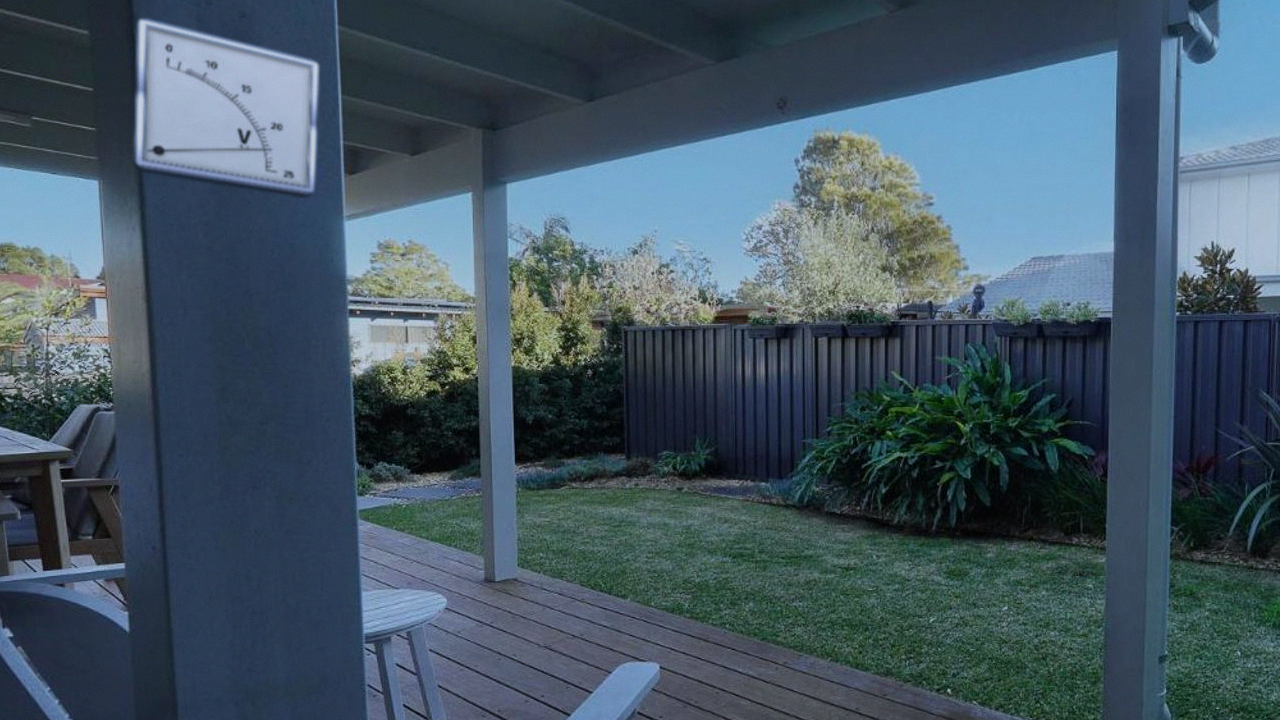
22.5,V
